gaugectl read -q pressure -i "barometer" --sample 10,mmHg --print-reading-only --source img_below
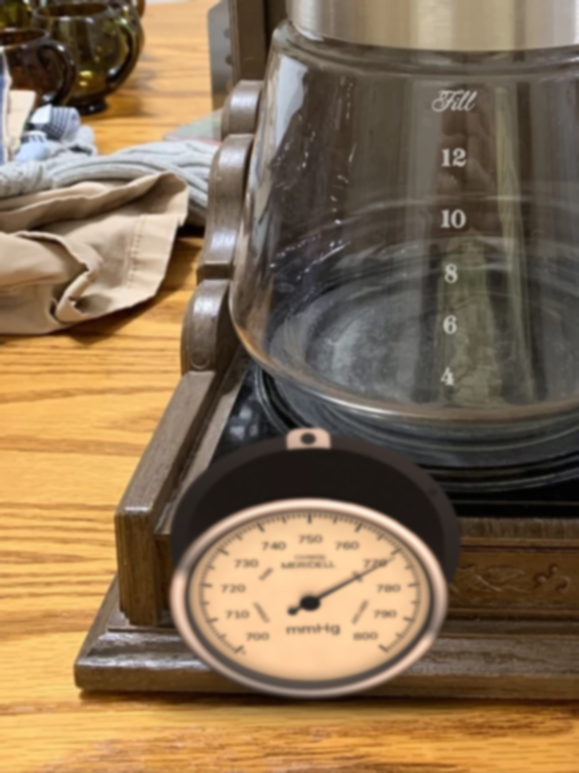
770,mmHg
